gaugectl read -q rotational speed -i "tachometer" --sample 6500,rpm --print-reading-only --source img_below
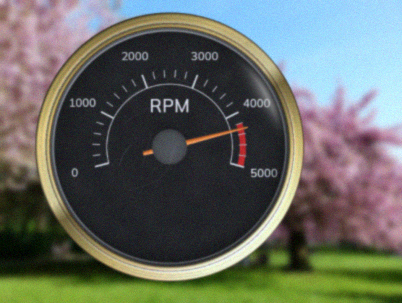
4300,rpm
